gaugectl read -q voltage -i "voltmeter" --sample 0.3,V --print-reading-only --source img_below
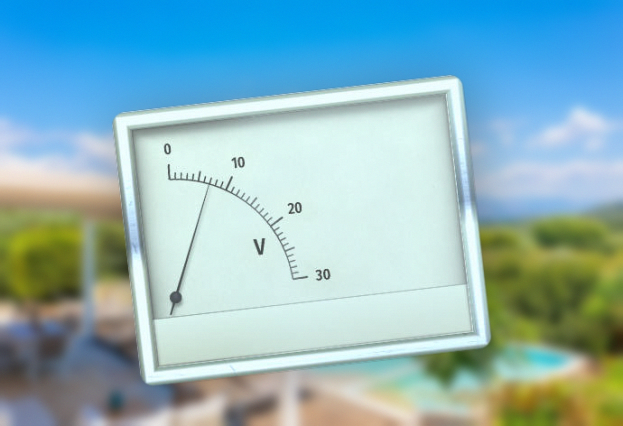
7,V
